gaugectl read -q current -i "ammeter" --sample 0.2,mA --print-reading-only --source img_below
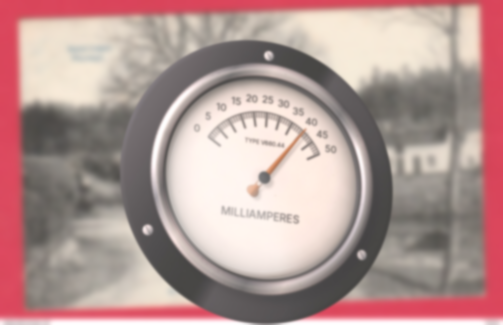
40,mA
